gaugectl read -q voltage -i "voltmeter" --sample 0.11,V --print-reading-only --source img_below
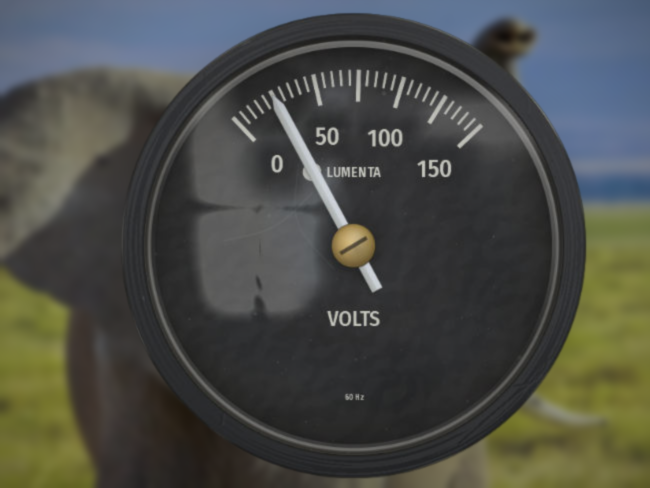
25,V
